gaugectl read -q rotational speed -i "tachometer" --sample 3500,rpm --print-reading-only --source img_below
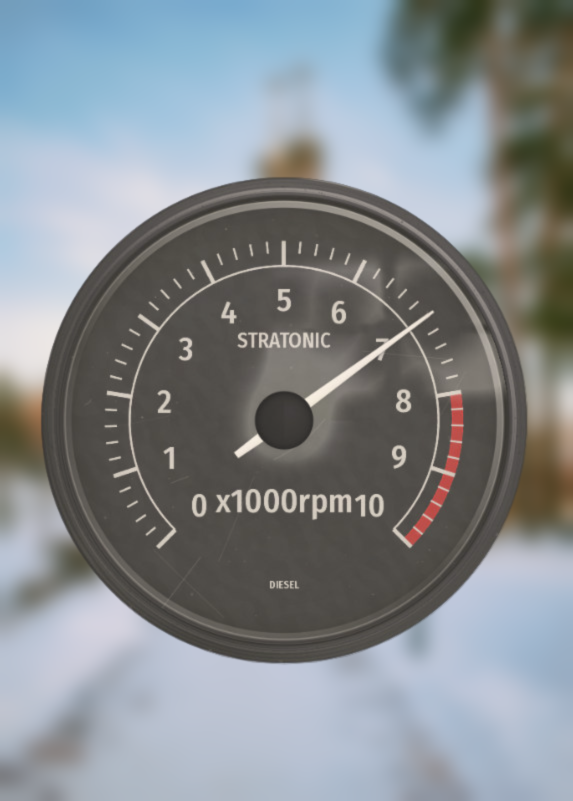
7000,rpm
